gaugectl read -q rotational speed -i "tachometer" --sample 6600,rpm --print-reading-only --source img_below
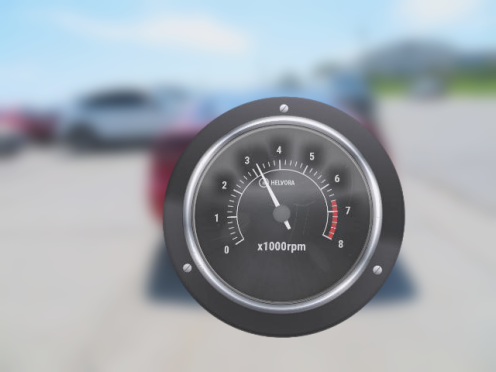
3200,rpm
